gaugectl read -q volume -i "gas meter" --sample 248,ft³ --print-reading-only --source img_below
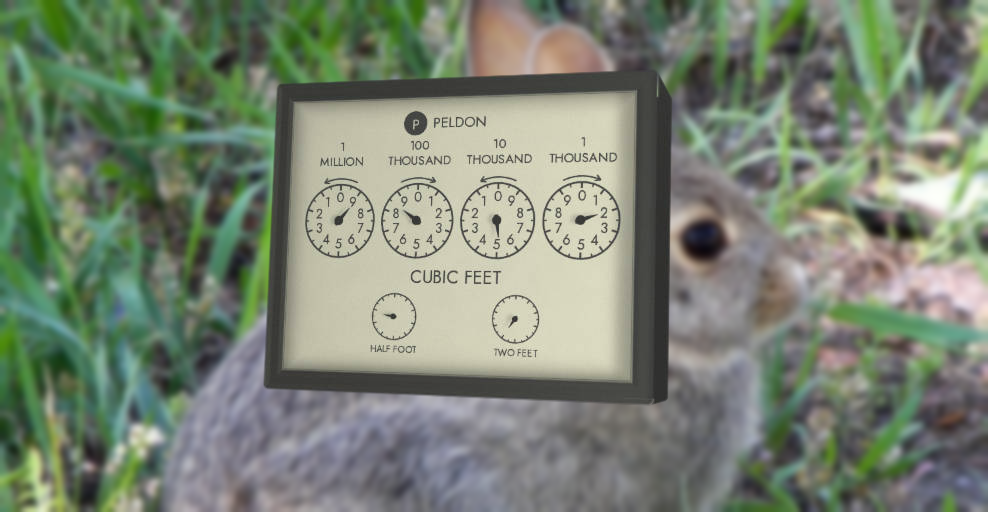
885200,ft³
